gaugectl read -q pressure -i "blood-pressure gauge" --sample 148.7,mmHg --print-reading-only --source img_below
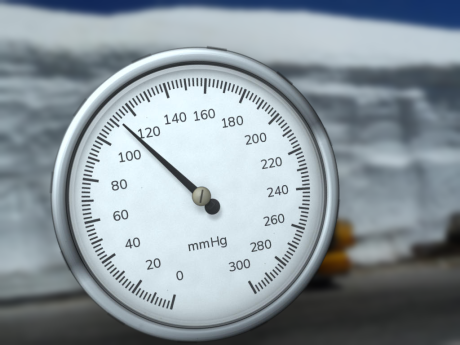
112,mmHg
